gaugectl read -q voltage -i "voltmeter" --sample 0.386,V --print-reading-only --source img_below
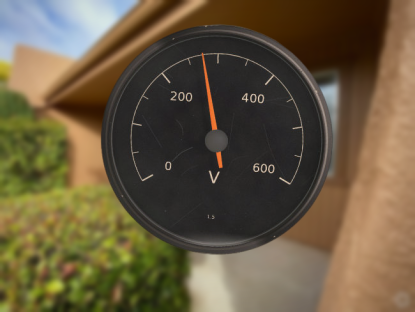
275,V
